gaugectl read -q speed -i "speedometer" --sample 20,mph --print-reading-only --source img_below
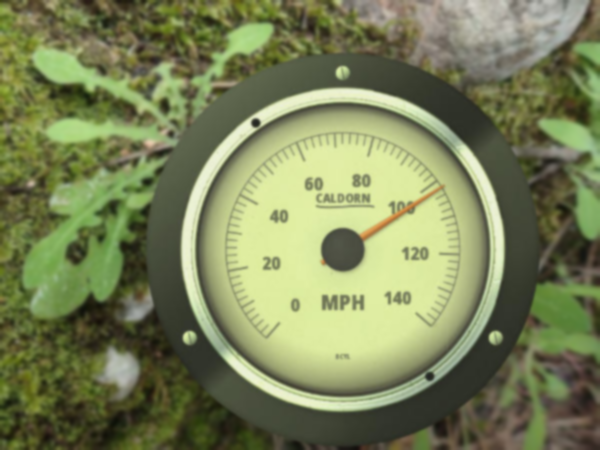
102,mph
